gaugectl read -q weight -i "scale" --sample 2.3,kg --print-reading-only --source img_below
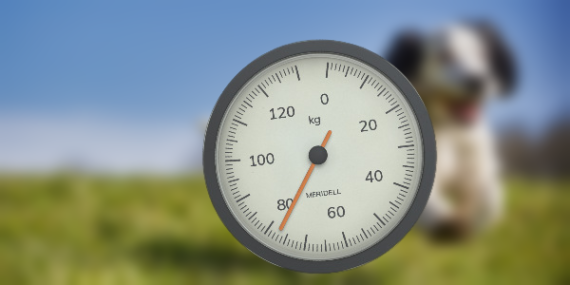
77,kg
